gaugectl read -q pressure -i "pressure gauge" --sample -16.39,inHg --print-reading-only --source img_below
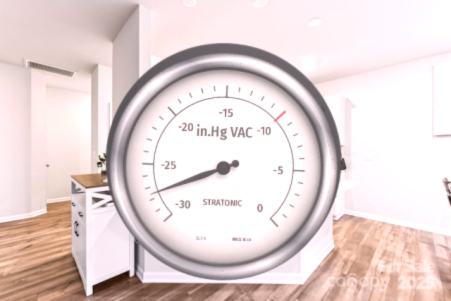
-27.5,inHg
